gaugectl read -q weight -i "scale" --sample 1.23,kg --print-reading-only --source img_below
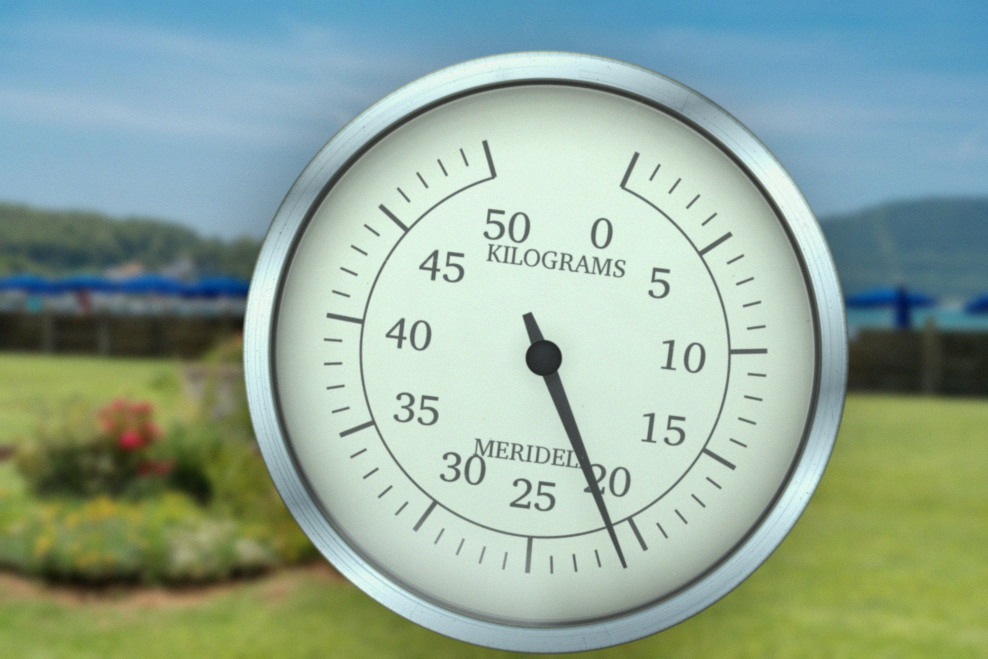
21,kg
